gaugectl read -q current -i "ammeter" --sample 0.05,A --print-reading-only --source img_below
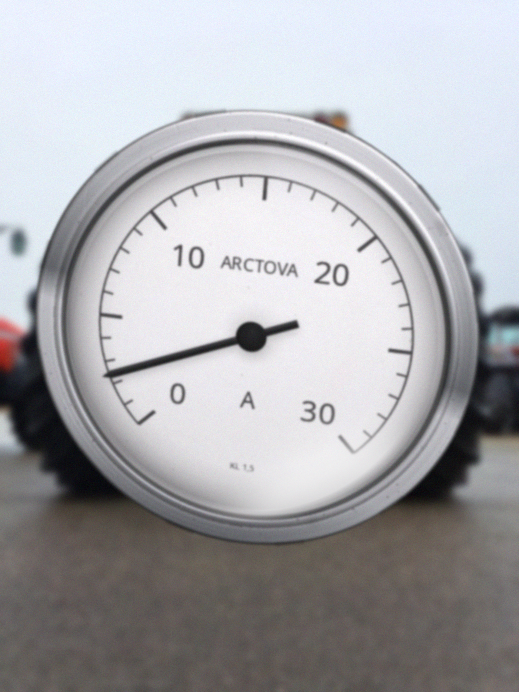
2.5,A
